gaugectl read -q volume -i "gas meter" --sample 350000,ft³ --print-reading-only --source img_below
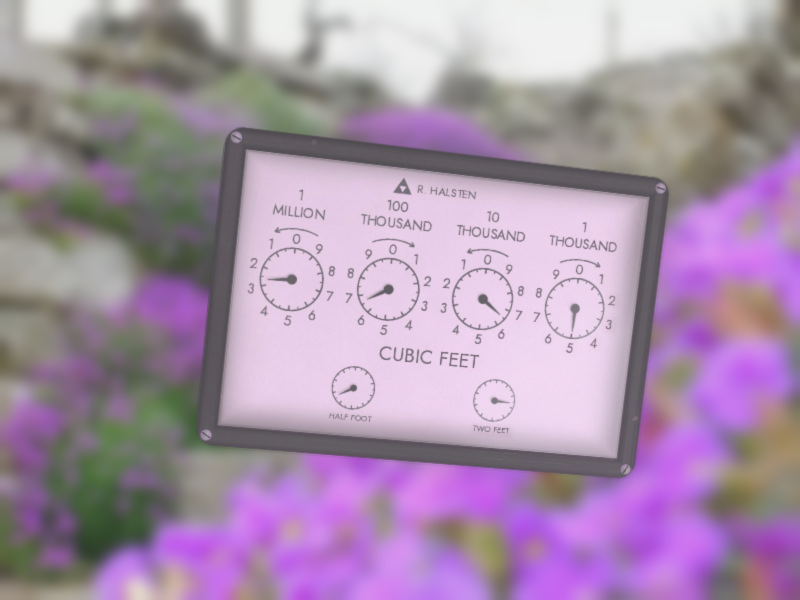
266500,ft³
